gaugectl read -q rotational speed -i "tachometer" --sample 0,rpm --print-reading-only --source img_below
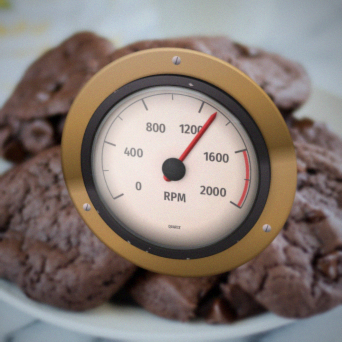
1300,rpm
